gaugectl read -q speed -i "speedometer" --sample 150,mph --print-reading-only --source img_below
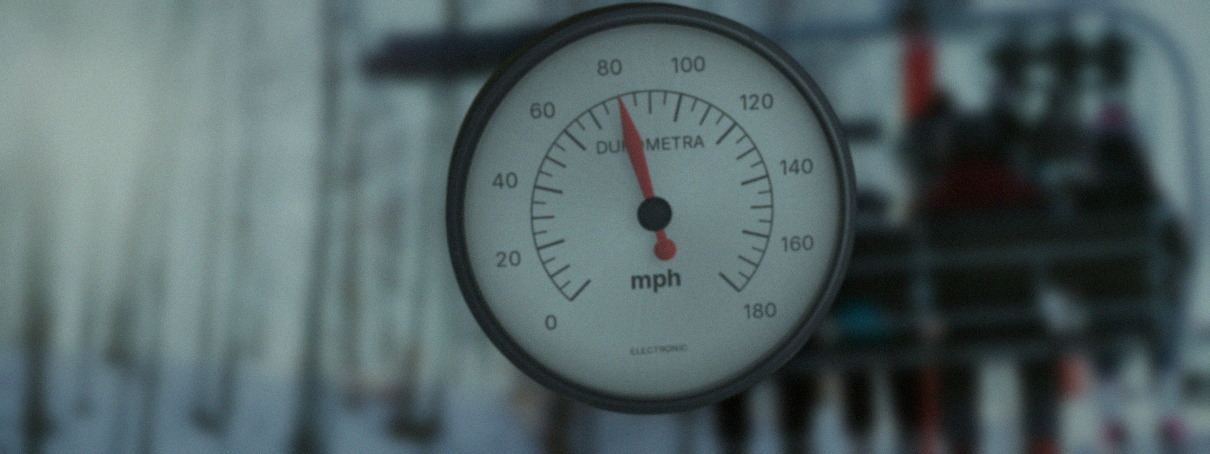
80,mph
